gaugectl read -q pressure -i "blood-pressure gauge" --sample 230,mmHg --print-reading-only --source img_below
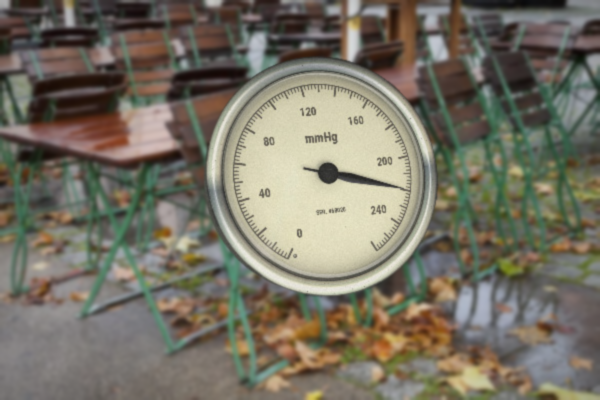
220,mmHg
